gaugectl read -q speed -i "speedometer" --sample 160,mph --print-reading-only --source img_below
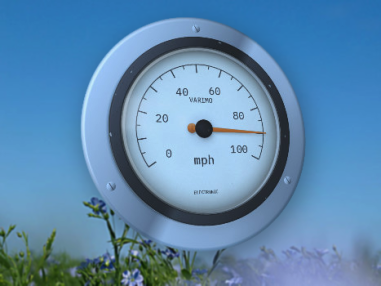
90,mph
